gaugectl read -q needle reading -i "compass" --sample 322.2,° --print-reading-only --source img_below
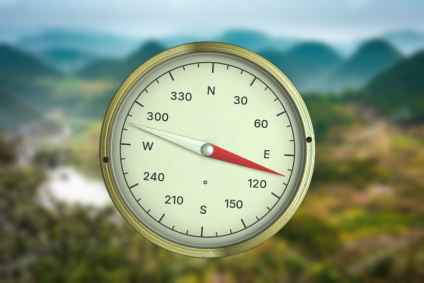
105,°
